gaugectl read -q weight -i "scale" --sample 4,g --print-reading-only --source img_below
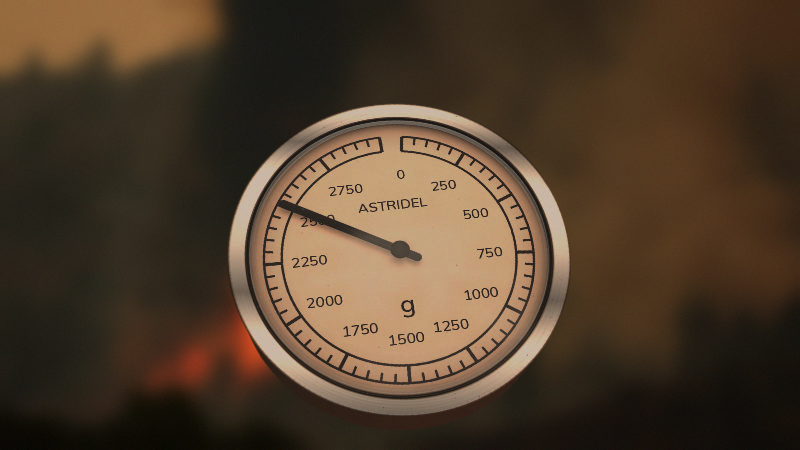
2500,g
